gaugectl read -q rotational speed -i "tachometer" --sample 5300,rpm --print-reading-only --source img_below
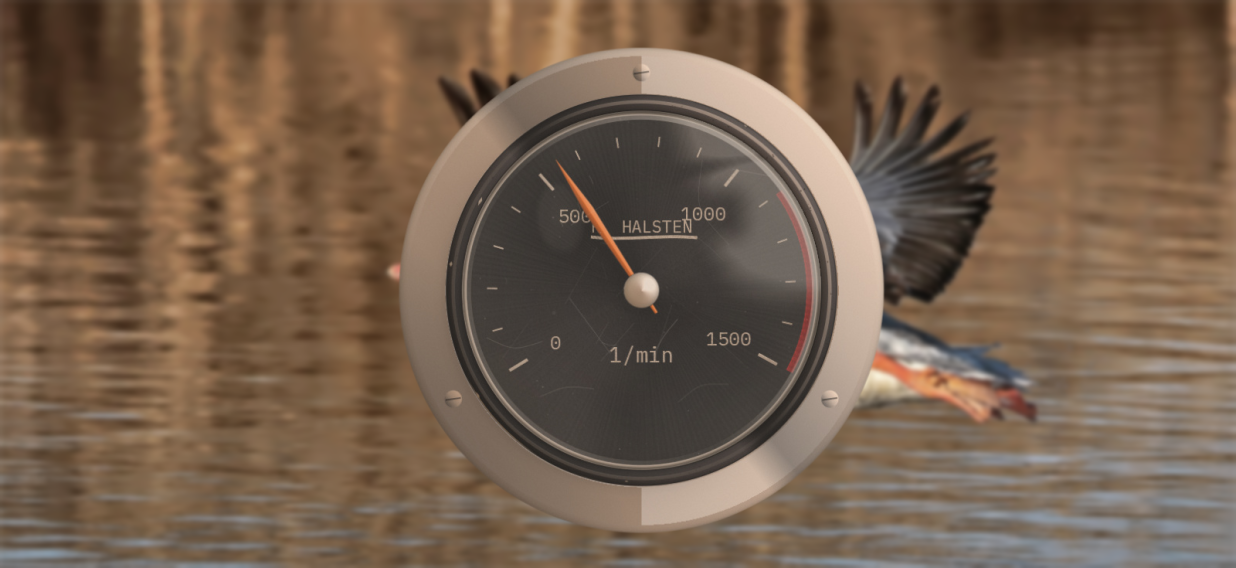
550,rpm
